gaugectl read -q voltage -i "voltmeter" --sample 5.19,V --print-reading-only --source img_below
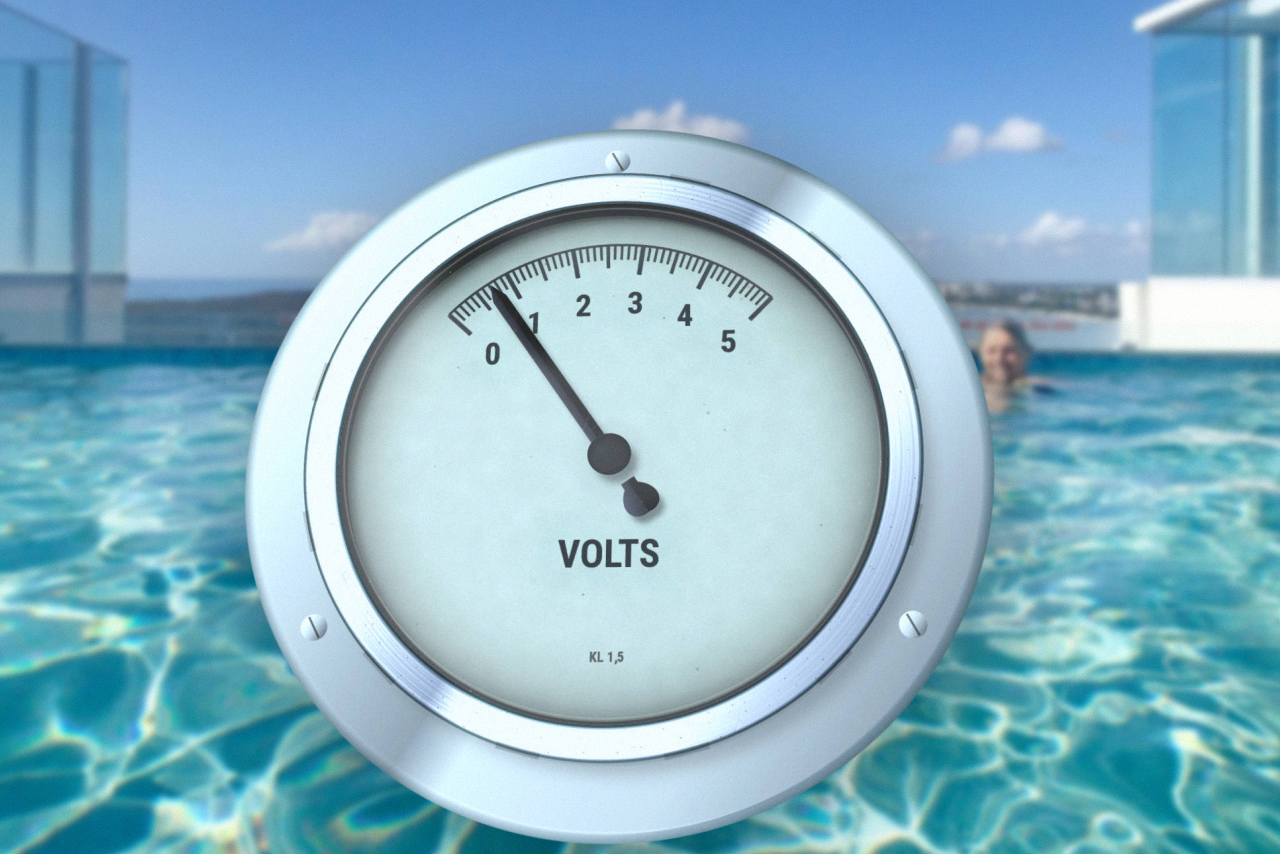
0.7,V
